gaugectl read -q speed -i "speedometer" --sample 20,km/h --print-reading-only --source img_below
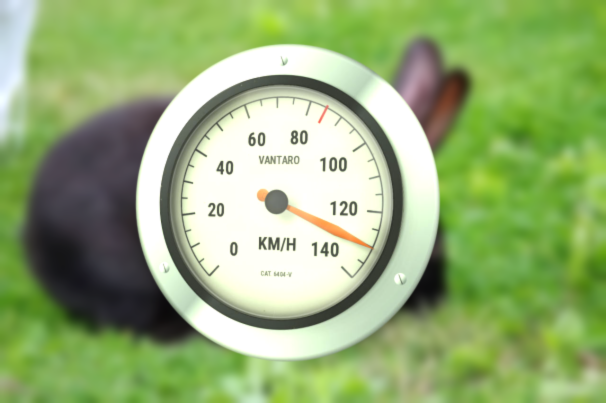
130,km/h
